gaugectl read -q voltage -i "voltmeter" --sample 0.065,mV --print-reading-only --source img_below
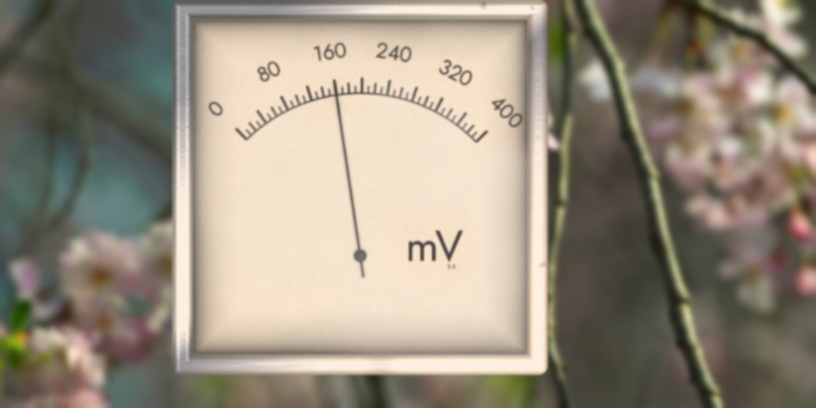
160,mV
